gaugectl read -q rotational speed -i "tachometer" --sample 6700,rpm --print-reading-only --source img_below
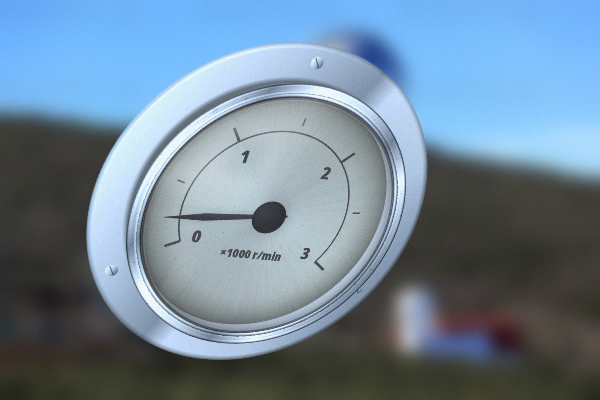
250,rpm
